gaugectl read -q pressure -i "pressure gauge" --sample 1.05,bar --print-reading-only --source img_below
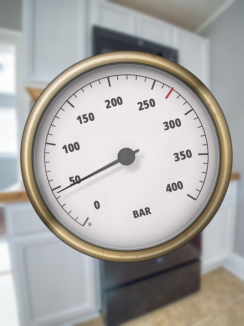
45,bar
